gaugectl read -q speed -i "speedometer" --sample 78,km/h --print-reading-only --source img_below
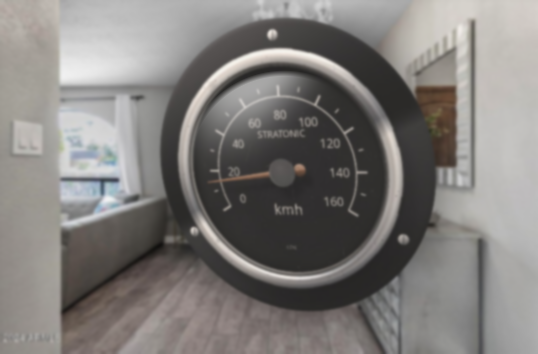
15,km/h
